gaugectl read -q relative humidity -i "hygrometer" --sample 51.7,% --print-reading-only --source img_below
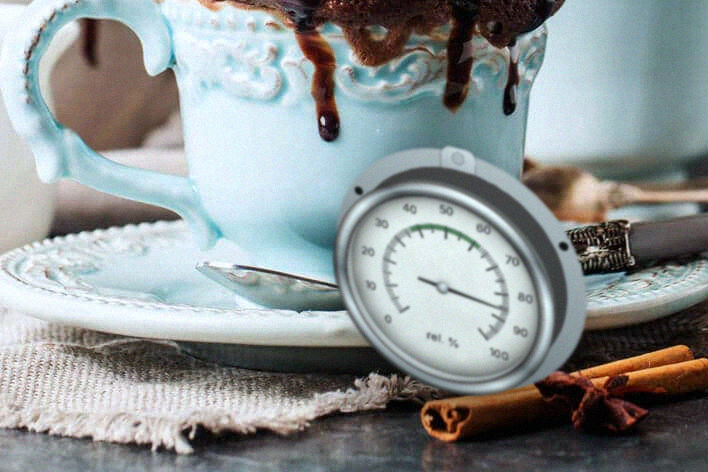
85,%
